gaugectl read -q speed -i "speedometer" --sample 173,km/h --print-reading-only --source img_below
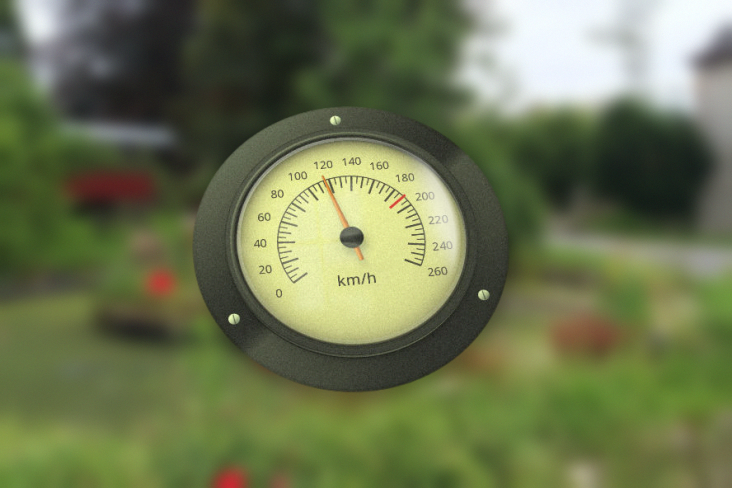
115,km/h
